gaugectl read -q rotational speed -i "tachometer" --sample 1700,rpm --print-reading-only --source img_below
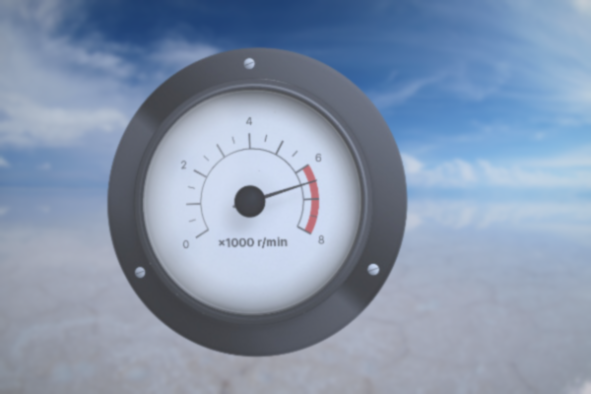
6500,rpm
